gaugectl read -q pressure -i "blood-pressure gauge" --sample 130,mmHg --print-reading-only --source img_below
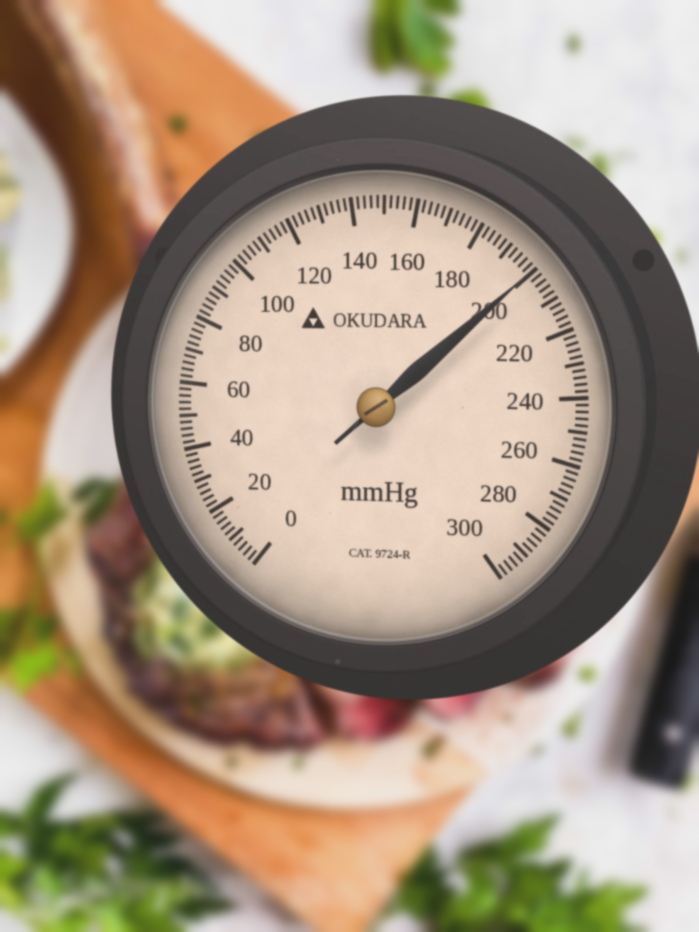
200,mmHg
